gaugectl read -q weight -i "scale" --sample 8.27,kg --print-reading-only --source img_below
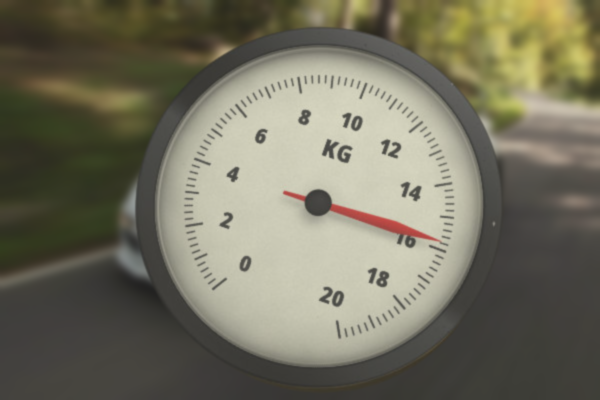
15.8,kg
